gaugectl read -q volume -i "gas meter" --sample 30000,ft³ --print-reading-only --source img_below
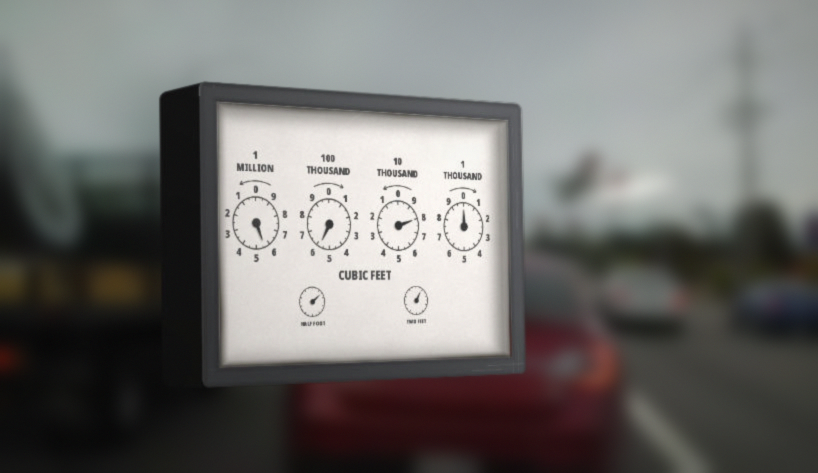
558000,ft³
